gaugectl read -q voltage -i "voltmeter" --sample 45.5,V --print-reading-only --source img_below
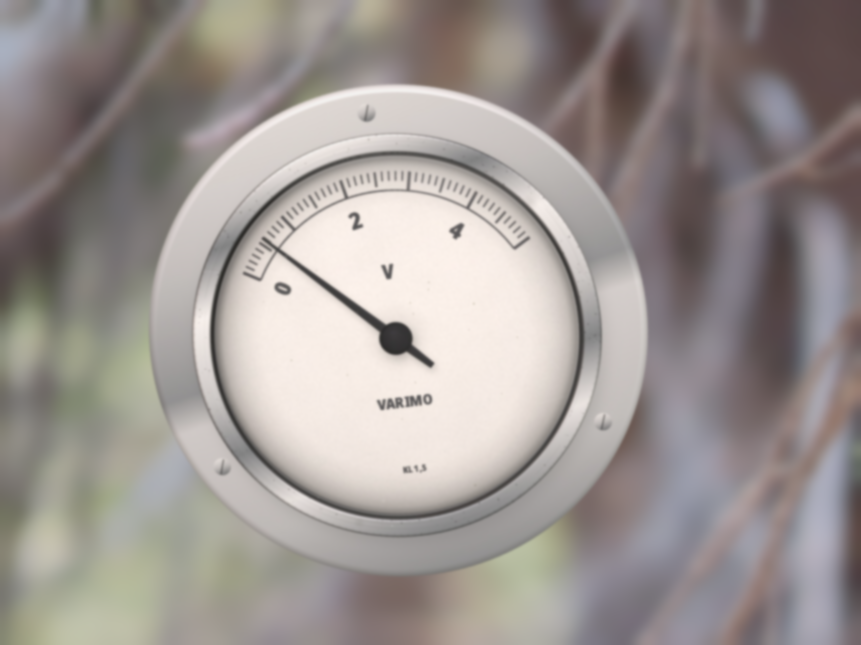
0.6,V
